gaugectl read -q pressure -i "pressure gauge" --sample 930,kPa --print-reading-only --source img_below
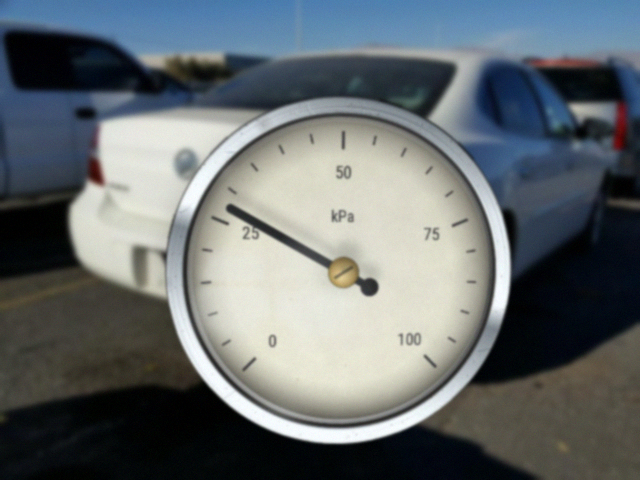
27.5,kPa
